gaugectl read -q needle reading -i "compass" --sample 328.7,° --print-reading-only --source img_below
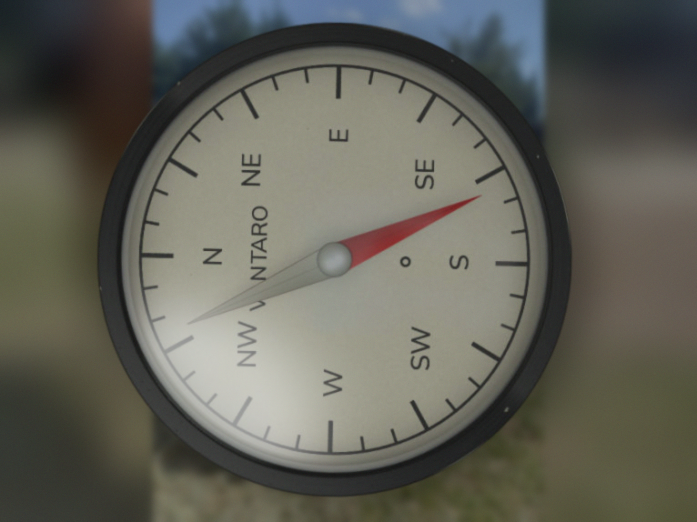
155,°
